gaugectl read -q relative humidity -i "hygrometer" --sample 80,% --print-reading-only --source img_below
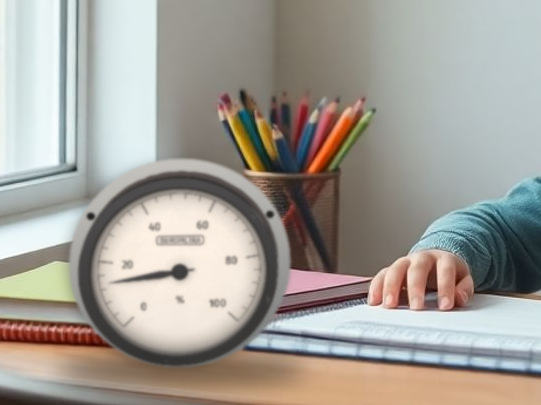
14,%
